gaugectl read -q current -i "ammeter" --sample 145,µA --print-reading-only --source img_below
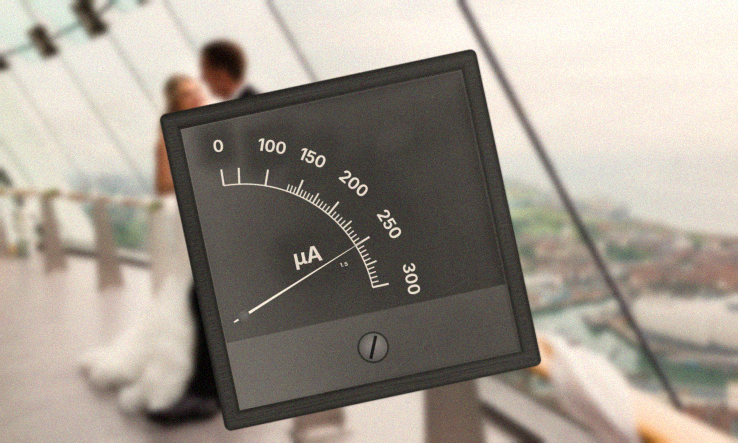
250,µA
